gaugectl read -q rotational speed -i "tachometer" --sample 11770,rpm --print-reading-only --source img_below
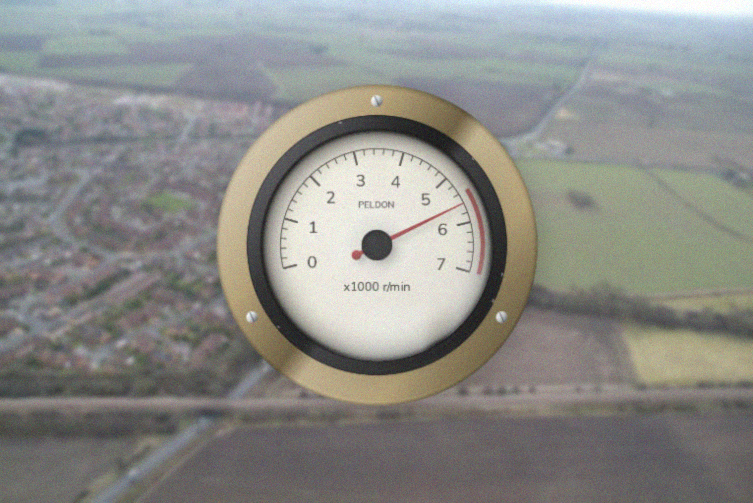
5600,rpm
